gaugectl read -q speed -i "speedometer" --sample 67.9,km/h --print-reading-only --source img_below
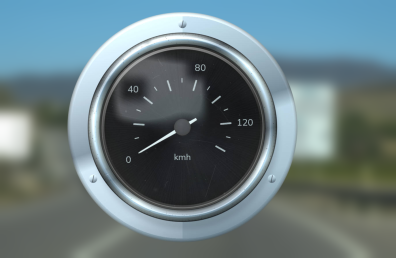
0,km/h
